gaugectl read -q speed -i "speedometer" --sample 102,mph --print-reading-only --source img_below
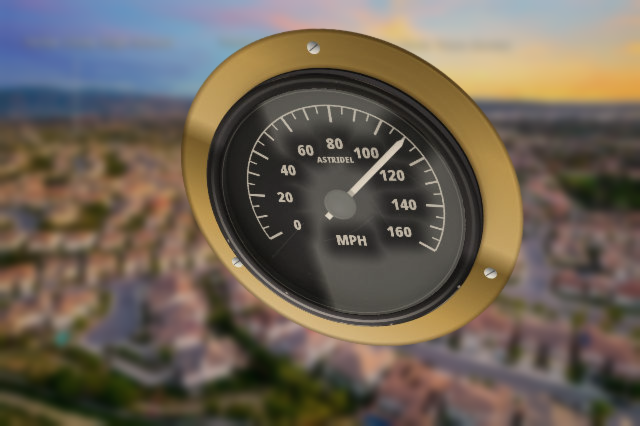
110,mph
